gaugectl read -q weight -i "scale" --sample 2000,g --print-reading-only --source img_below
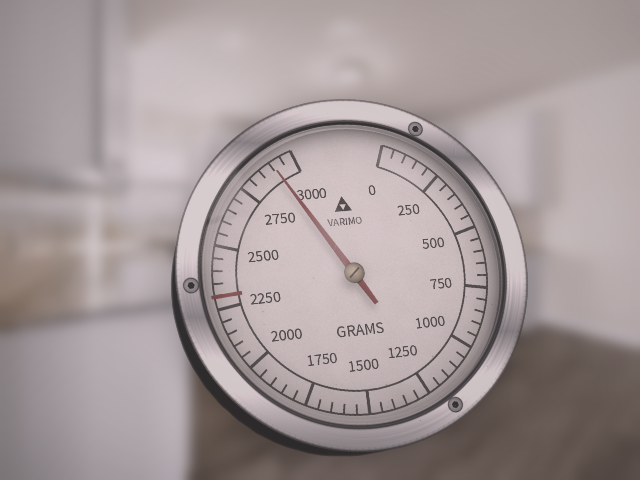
2900,g
